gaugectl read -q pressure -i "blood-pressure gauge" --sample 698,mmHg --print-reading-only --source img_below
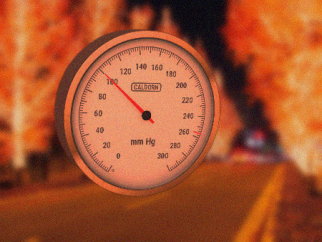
100,mmHg
